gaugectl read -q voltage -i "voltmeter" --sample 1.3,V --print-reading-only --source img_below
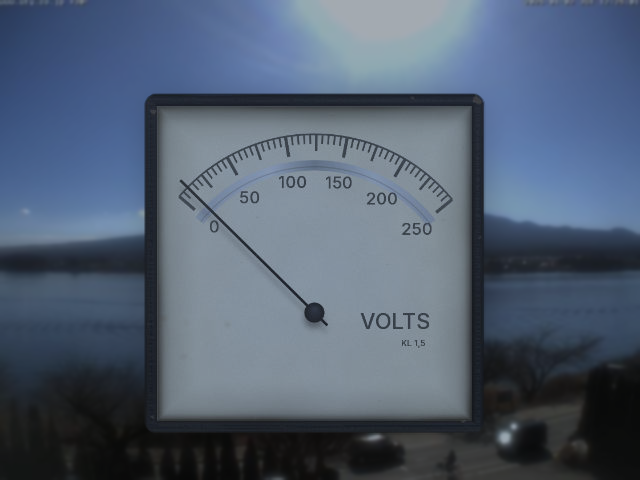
10,V
